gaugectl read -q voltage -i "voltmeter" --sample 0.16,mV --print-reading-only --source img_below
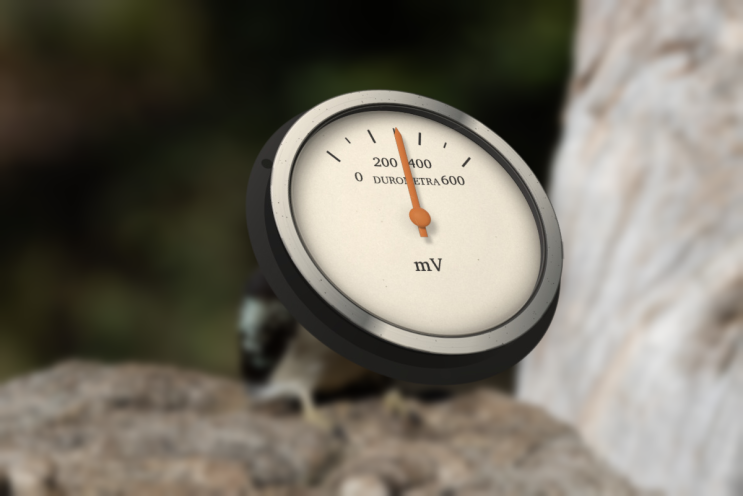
300,mV
